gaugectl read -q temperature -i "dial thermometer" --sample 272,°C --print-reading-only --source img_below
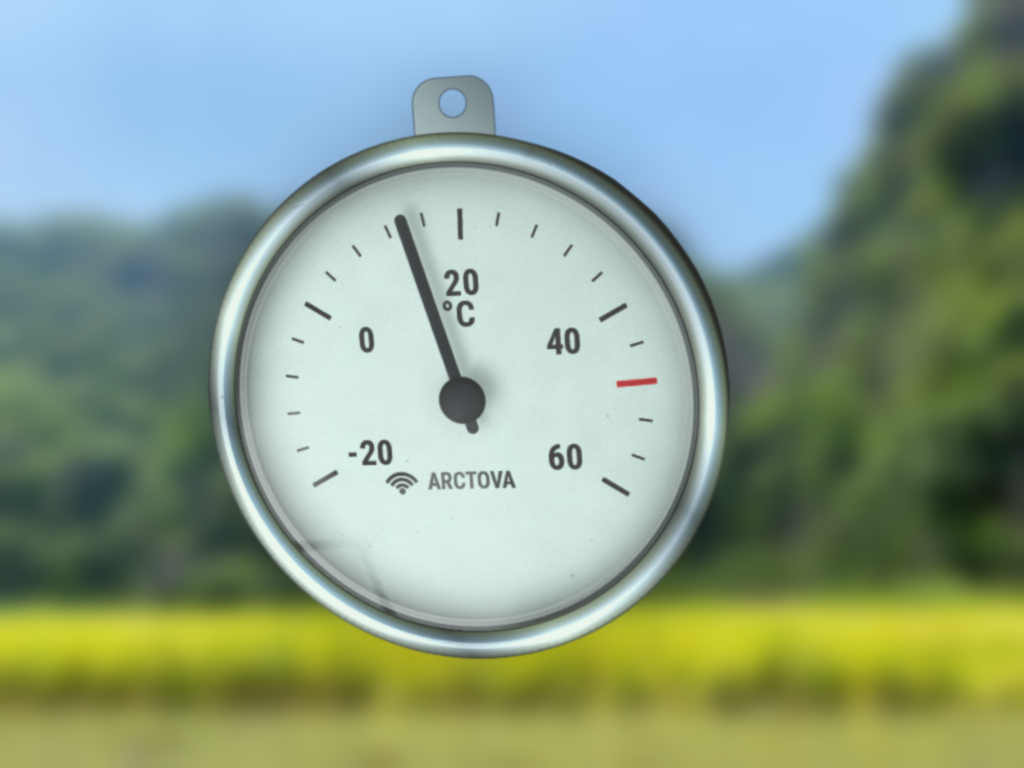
14,°C
